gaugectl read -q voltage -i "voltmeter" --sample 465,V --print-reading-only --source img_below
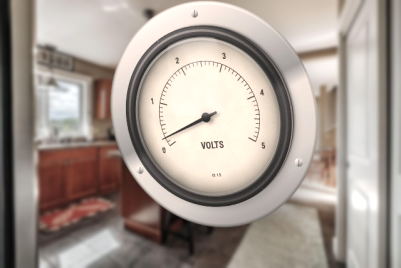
0.2,V
